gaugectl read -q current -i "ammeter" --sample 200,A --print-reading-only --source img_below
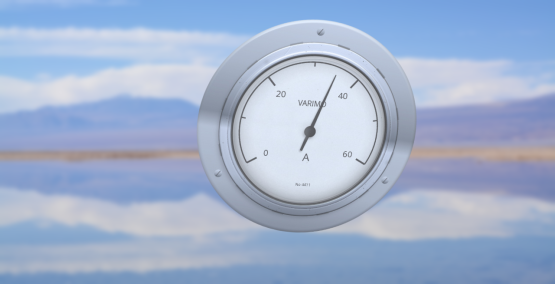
35,A
